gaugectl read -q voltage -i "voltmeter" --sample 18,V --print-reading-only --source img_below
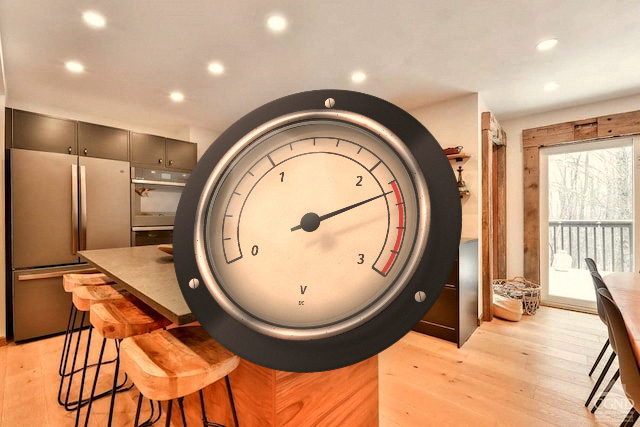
2.3,V
